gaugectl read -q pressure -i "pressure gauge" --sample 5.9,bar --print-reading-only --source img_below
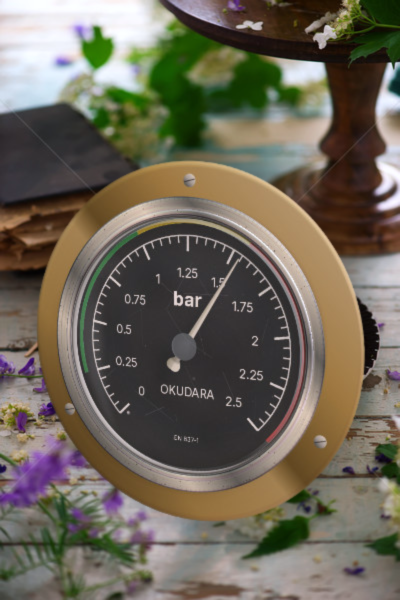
1.55,bar
